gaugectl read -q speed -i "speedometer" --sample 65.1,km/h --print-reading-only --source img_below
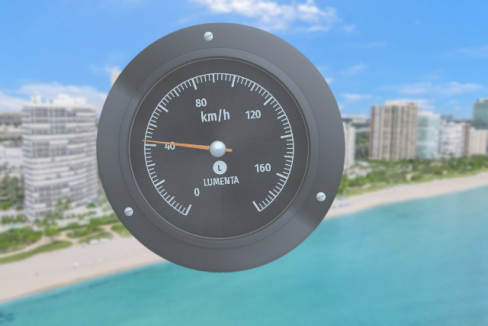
42,km/h
